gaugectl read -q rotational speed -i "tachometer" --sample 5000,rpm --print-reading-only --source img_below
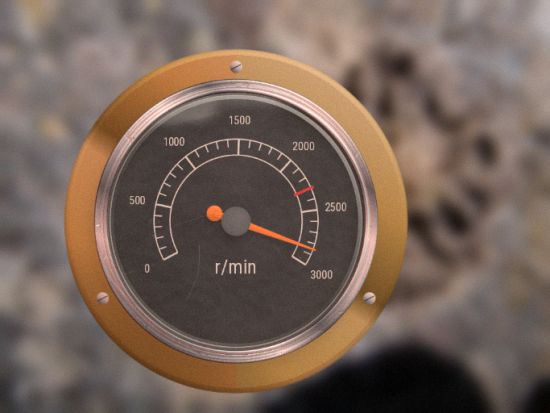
2850,rpm
